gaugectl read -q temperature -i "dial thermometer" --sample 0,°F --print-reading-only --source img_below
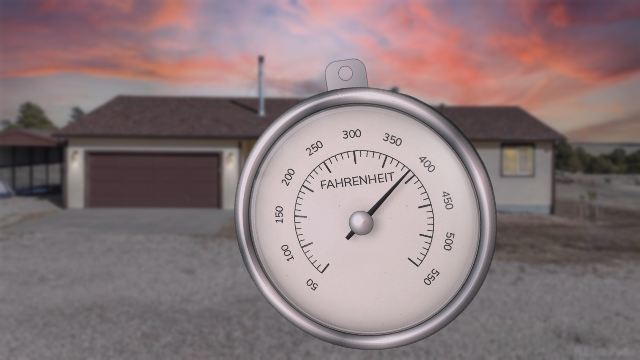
390,°F
